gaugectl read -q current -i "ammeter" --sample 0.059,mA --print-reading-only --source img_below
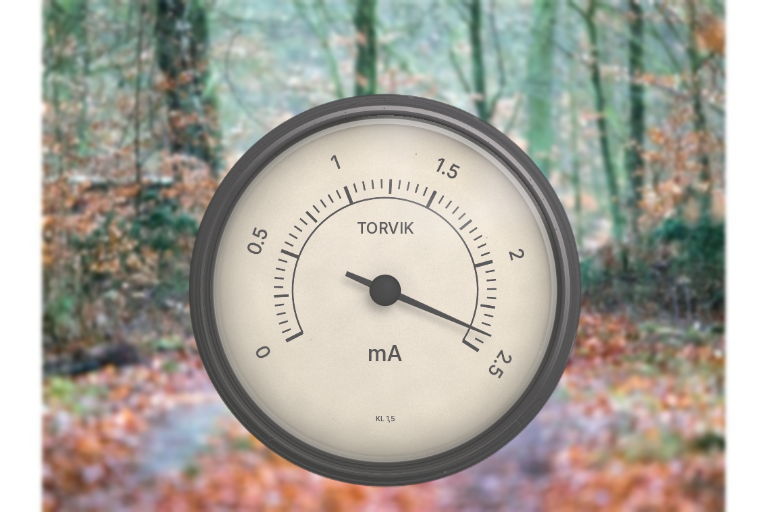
2.4,mA
